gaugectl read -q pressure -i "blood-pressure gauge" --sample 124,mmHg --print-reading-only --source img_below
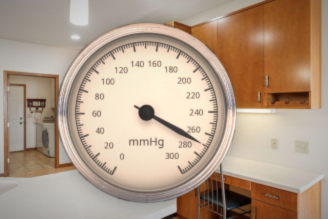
270,mmHg
